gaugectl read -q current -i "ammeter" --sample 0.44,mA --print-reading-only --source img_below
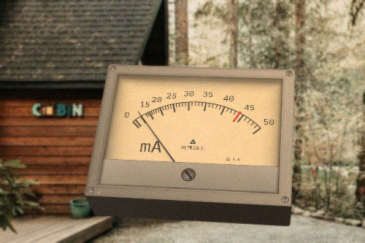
10,mA
